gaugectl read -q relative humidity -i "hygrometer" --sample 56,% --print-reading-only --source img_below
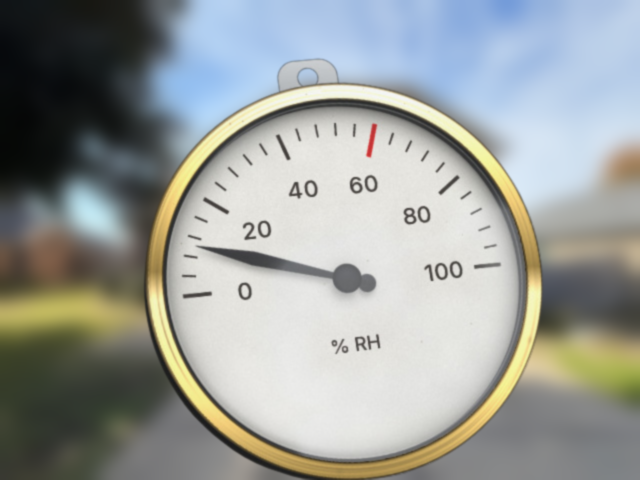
10,%
